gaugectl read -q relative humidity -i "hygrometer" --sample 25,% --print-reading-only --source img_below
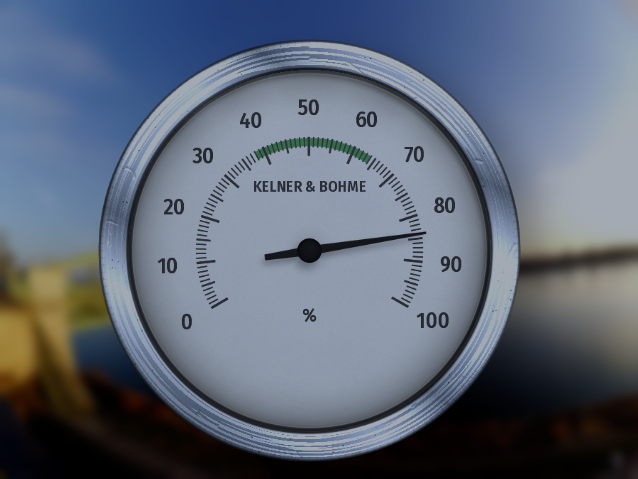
84,%
